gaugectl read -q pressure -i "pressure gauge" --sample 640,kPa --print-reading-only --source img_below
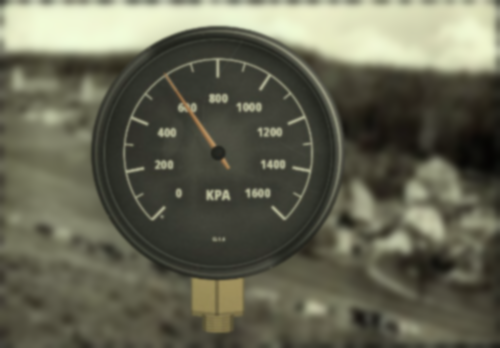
600,kPa
